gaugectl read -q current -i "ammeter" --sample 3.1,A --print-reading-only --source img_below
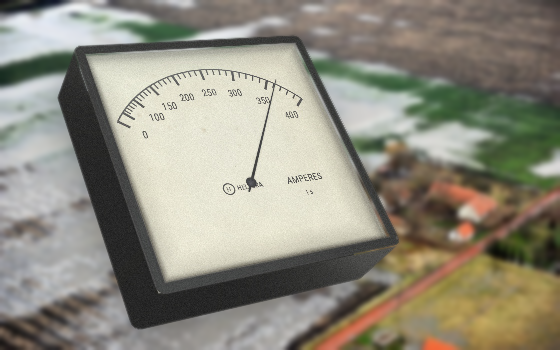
360,A
